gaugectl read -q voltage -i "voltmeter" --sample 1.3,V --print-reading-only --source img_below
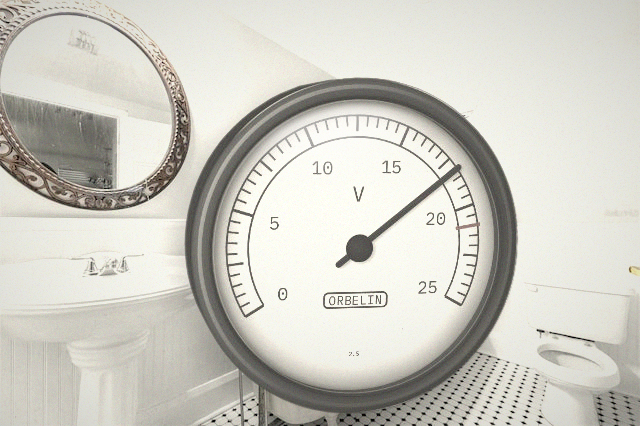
18,V
